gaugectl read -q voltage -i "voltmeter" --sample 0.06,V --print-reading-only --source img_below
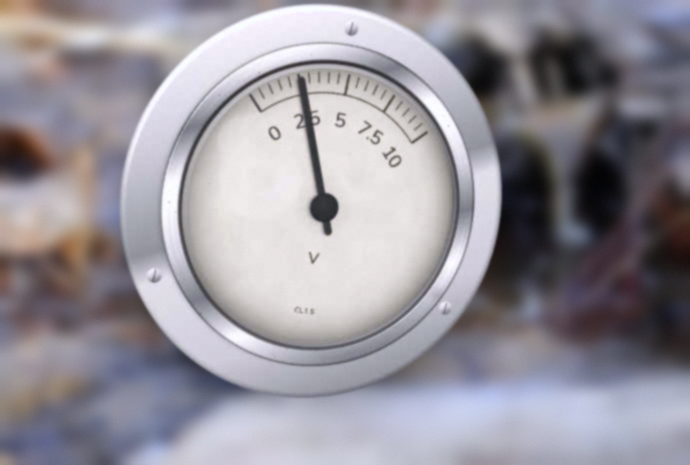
2.5,V
